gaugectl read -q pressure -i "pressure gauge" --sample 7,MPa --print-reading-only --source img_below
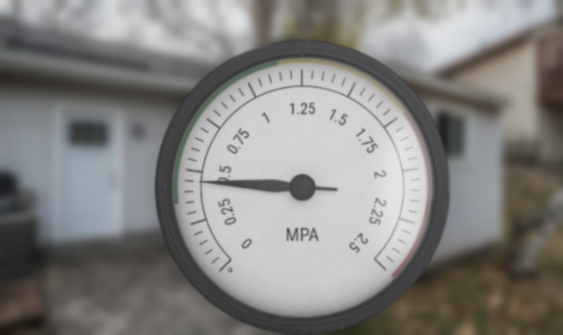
0.45,MPa
